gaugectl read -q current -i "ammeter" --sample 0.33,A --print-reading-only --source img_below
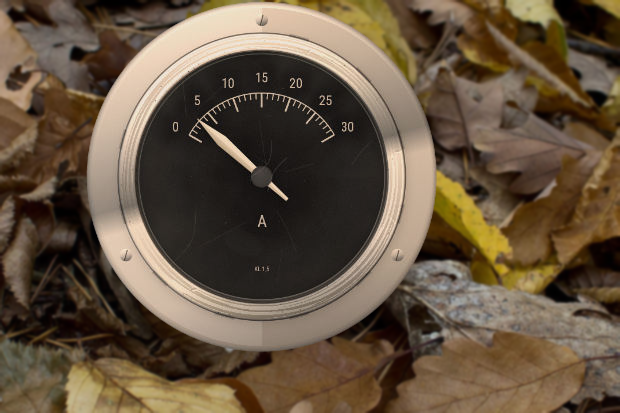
3,A
